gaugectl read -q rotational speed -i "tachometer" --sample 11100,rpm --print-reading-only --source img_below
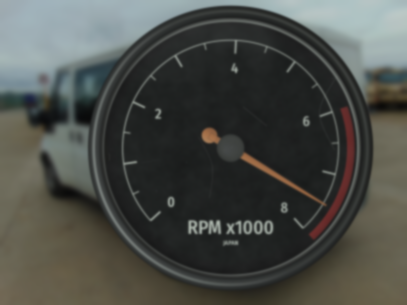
7500,rpm
